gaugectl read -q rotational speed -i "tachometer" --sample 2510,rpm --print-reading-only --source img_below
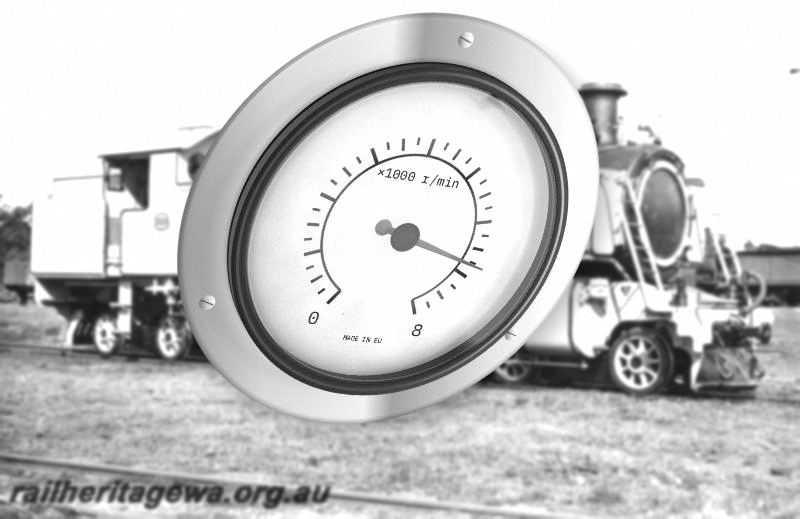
6750,rpm
